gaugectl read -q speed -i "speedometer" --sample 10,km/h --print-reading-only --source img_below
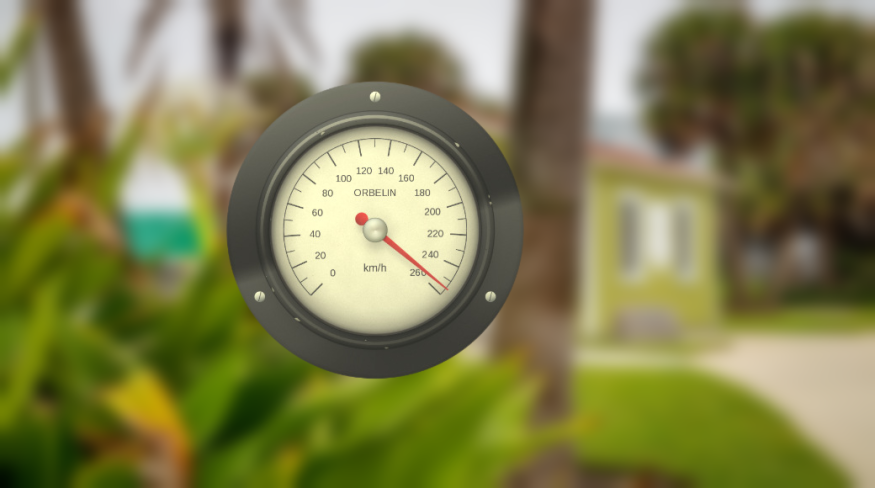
255,km/h
